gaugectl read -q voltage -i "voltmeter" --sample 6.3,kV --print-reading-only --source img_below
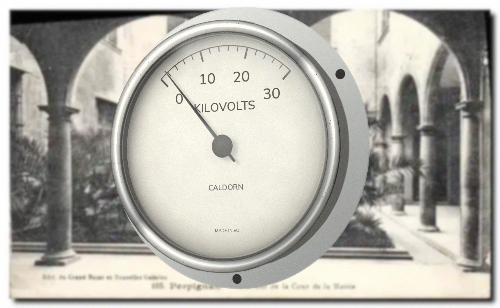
2,kV
